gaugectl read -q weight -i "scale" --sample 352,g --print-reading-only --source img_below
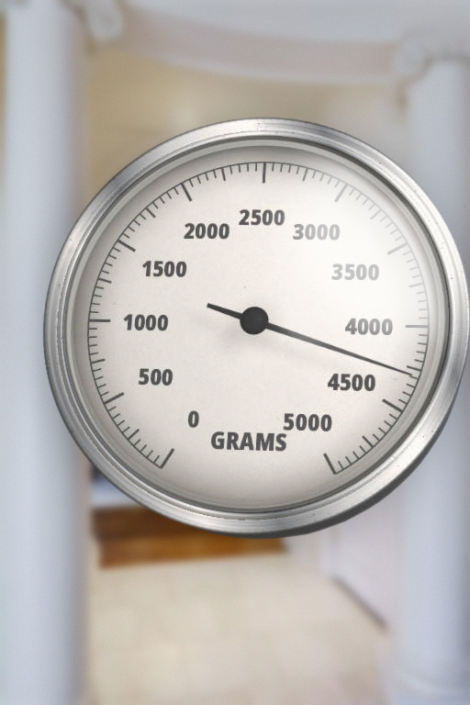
4300,g
